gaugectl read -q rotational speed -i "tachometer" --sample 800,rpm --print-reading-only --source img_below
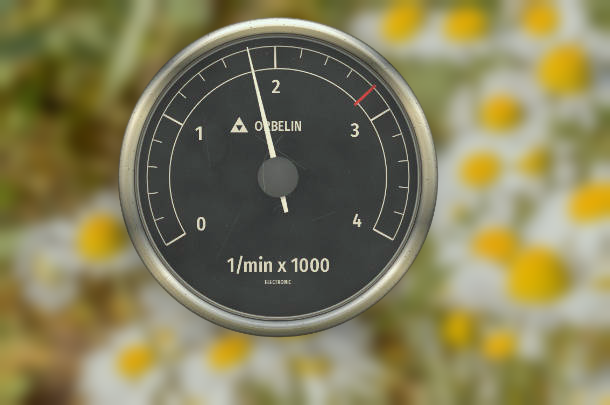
1800,rpm
